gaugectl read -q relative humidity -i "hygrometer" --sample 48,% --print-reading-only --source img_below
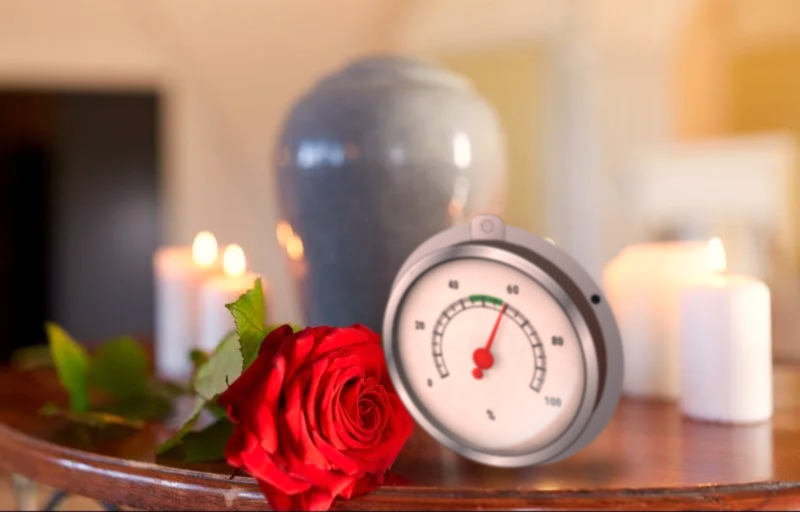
60,%
